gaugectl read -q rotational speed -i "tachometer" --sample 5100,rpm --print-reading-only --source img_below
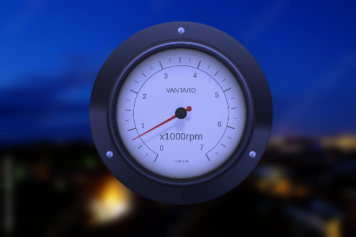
750,rpm
